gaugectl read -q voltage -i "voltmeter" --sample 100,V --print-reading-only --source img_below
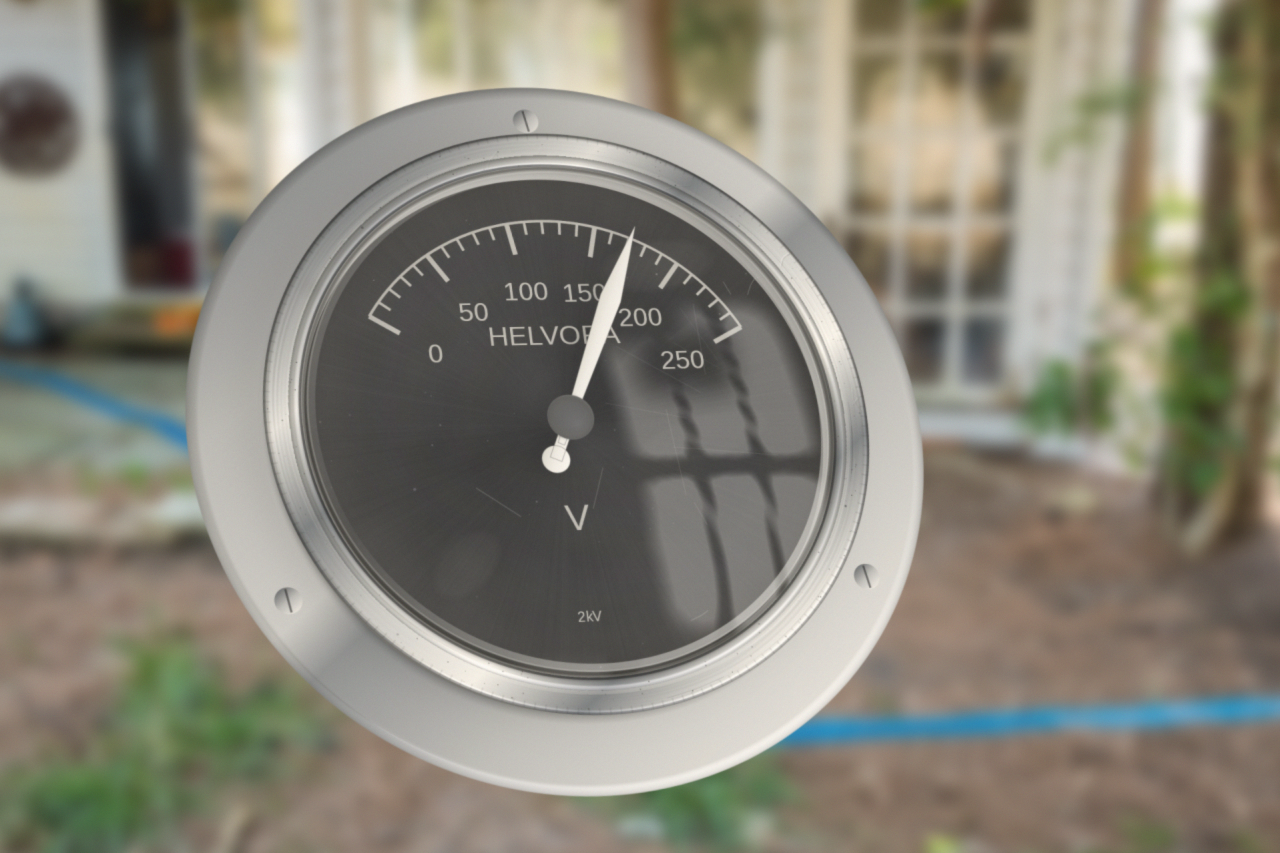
170,V
